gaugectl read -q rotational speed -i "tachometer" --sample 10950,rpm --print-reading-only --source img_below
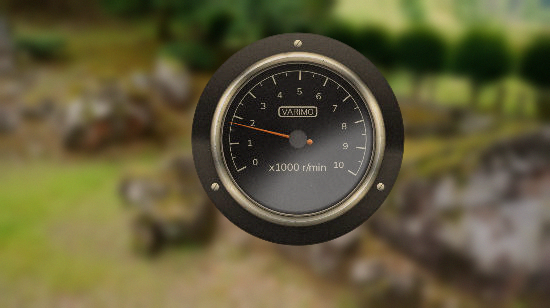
1750,rpm
